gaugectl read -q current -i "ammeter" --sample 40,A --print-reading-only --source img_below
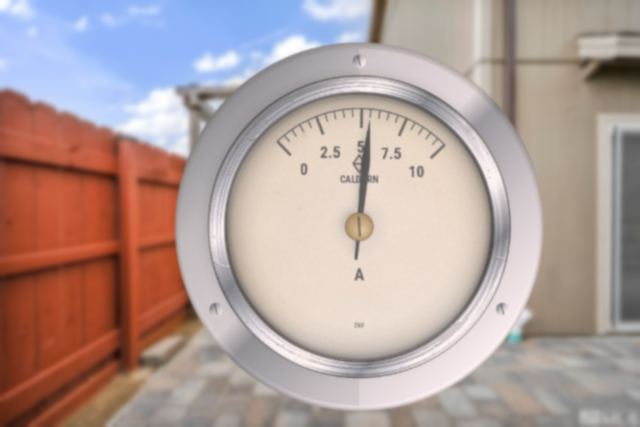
5.5,A
